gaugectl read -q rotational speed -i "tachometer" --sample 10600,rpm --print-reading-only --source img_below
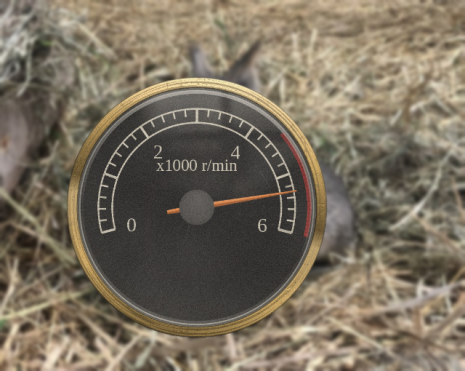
5300,rpm
